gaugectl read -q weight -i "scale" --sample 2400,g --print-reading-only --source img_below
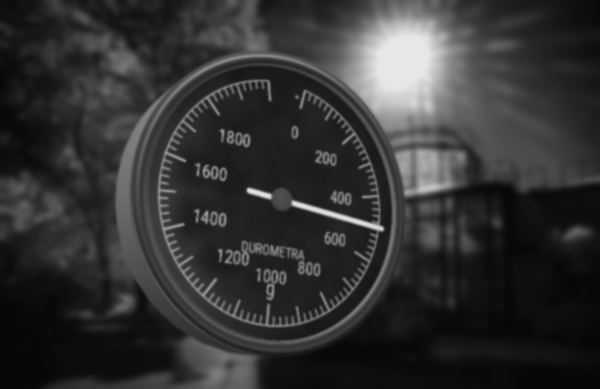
500,g
